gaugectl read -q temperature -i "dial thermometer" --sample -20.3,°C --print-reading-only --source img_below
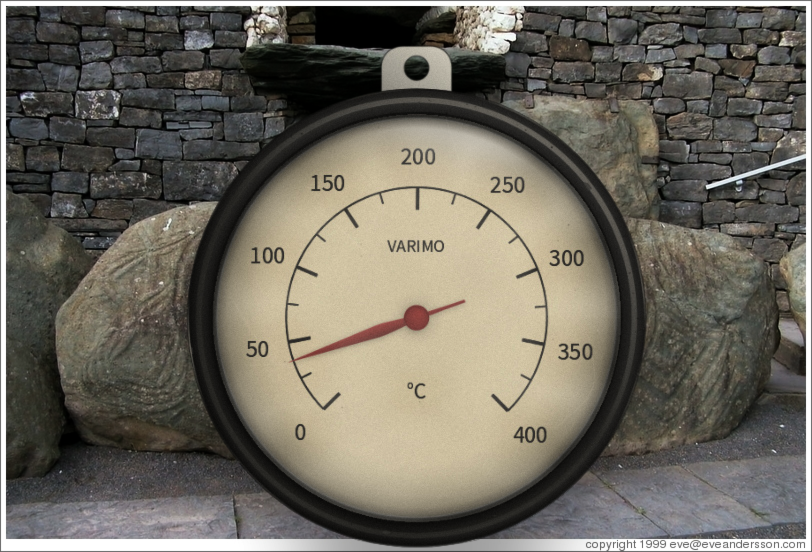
37.5,°C
